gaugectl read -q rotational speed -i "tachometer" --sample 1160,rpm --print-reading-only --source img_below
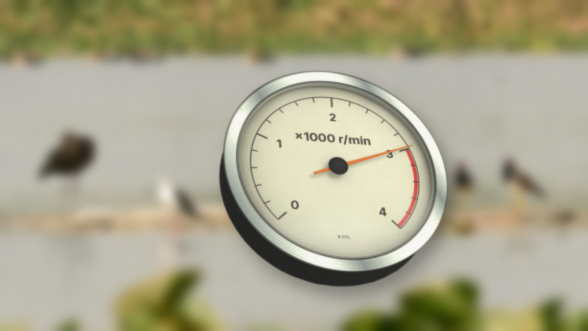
3000,rpm
